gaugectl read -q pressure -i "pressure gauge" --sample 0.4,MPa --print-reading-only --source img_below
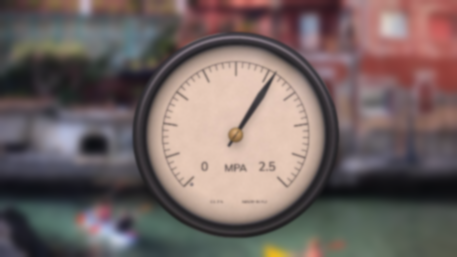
1.55,MPa
